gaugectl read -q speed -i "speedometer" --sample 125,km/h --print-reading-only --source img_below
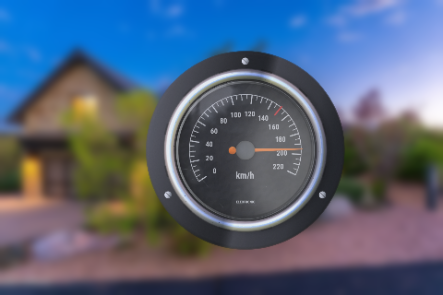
195,km/h
